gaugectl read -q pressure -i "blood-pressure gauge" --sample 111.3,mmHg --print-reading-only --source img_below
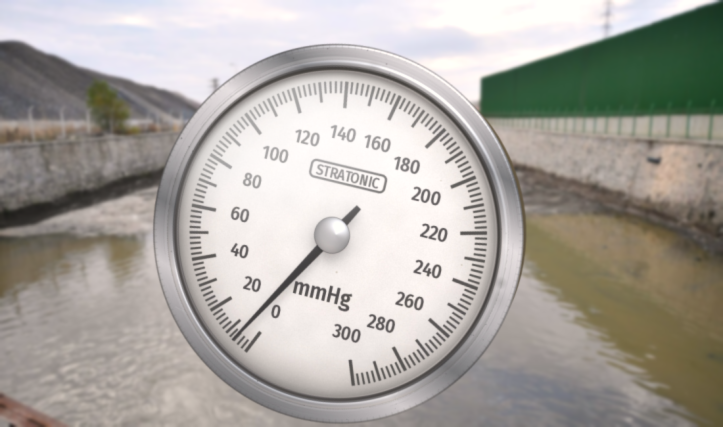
6,mmHg
